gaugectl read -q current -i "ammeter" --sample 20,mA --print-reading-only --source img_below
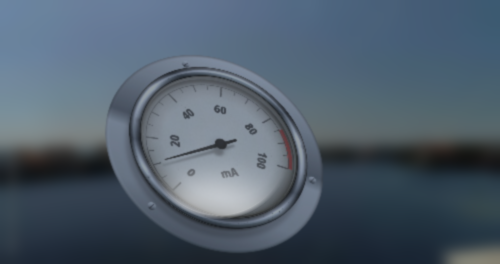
10,mA
